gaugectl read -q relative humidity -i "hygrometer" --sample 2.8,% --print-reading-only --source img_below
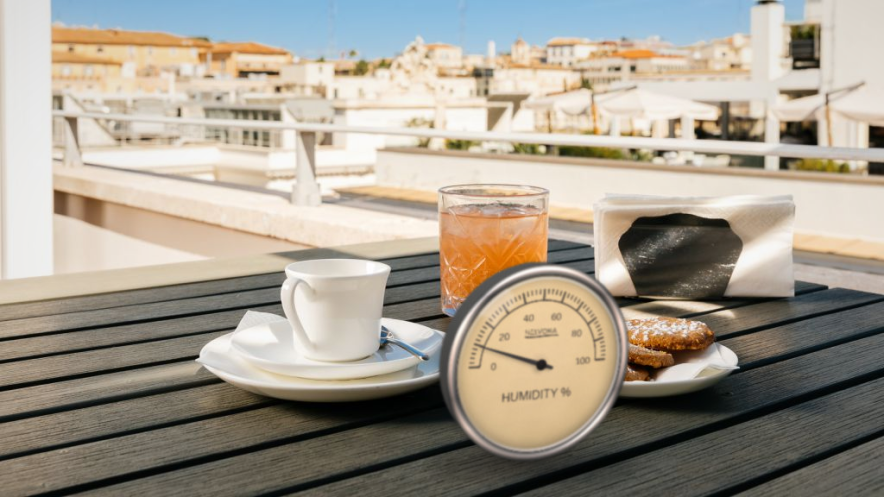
10,%
